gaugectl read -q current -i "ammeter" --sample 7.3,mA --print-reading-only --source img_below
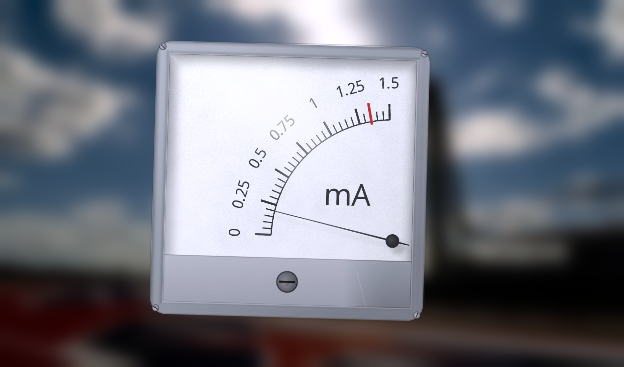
0.2,mA
